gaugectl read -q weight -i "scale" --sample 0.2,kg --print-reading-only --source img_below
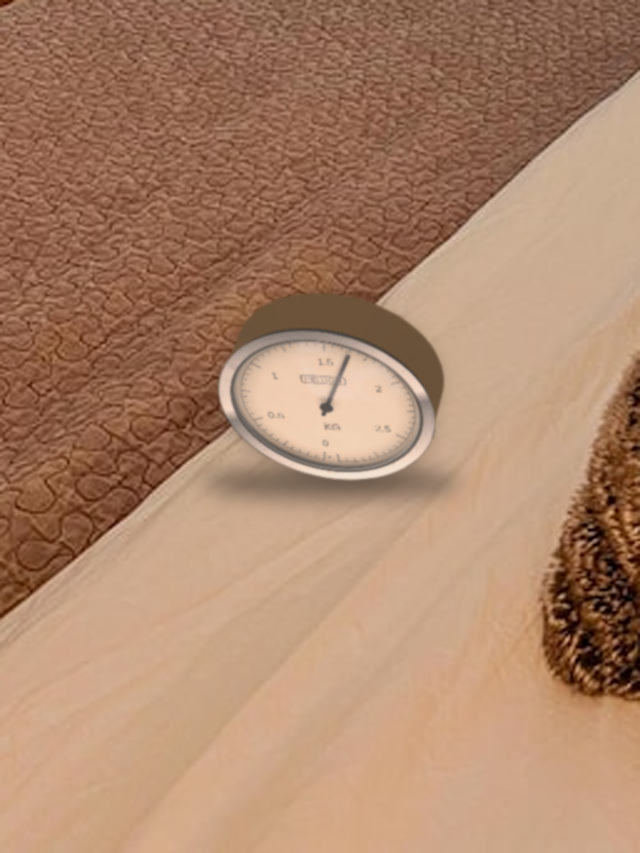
1.65,kg
